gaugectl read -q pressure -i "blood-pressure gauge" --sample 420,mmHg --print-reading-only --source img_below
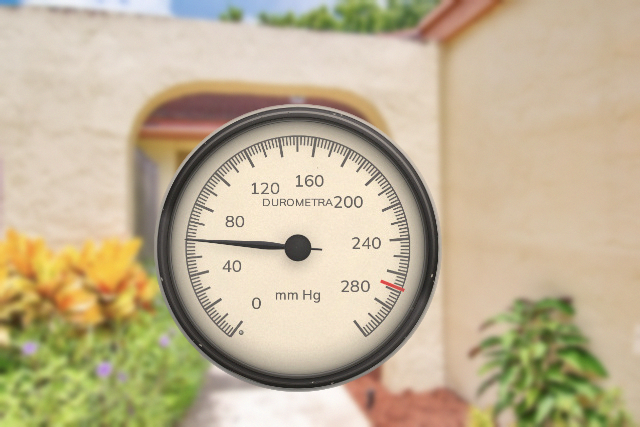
60,mmHg
